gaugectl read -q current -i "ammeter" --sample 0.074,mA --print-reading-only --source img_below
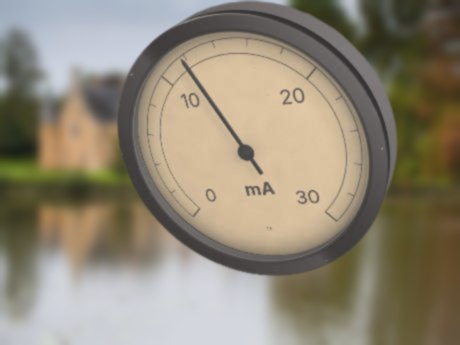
12,mA
